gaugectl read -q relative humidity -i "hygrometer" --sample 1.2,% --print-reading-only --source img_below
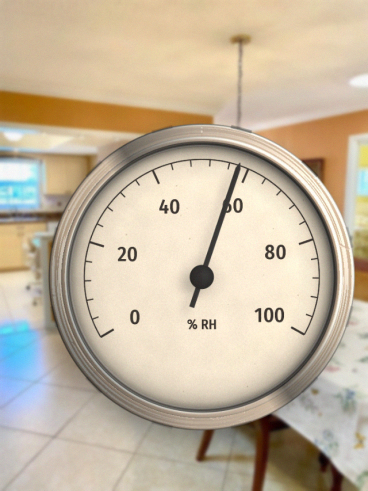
58,%
